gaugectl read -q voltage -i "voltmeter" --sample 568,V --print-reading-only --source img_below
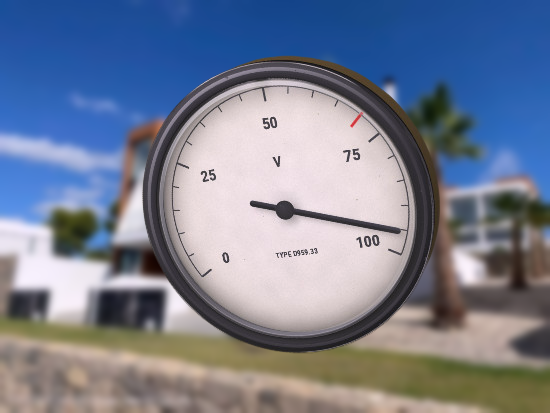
95,V
